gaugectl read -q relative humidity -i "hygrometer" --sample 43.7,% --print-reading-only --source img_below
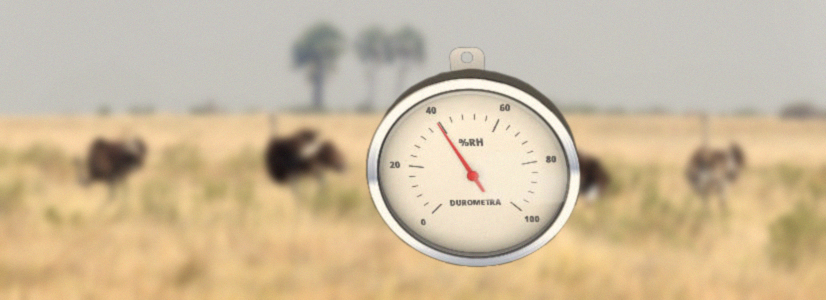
40,%
